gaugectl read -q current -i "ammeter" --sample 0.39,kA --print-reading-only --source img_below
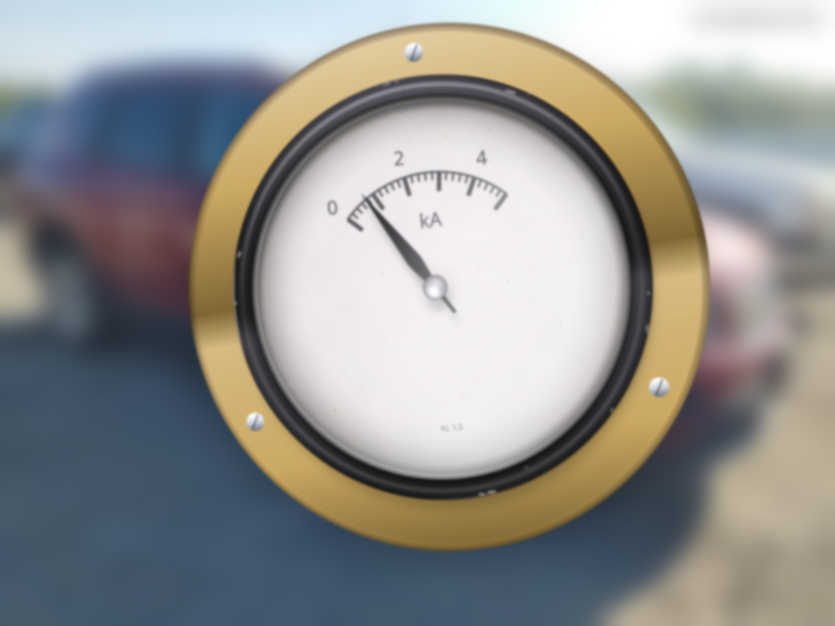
0.8,kA
